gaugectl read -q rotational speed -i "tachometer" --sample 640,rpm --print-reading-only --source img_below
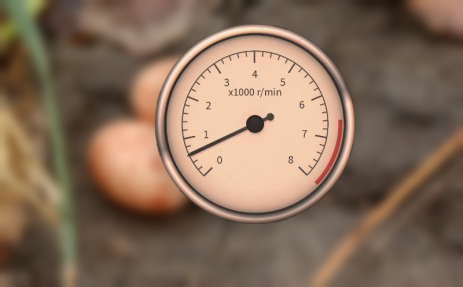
600,rpm
